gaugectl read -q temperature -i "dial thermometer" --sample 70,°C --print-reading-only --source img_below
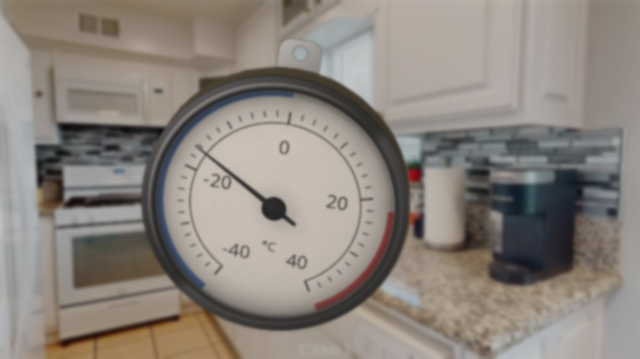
-16,°C
